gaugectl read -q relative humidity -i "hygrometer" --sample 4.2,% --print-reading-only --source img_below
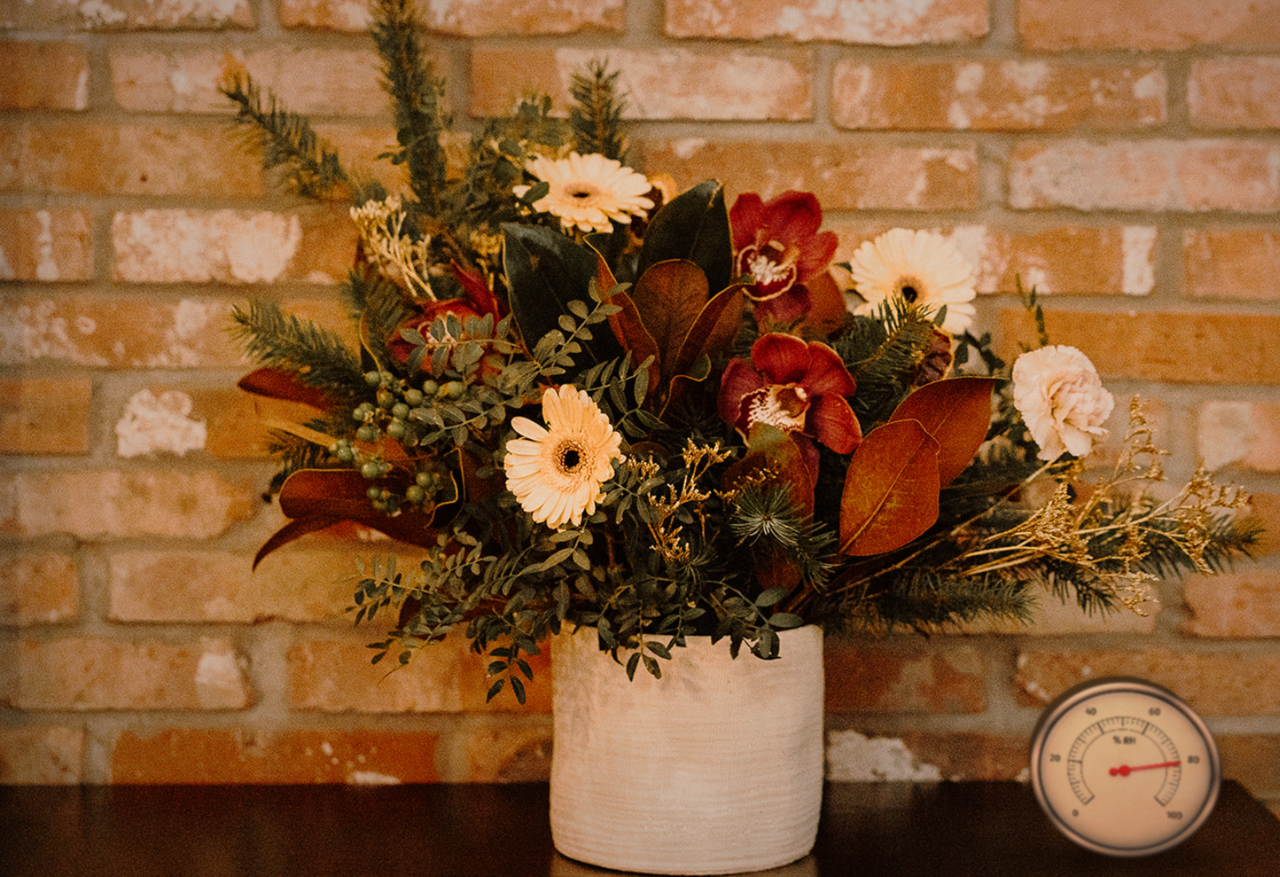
80,%
